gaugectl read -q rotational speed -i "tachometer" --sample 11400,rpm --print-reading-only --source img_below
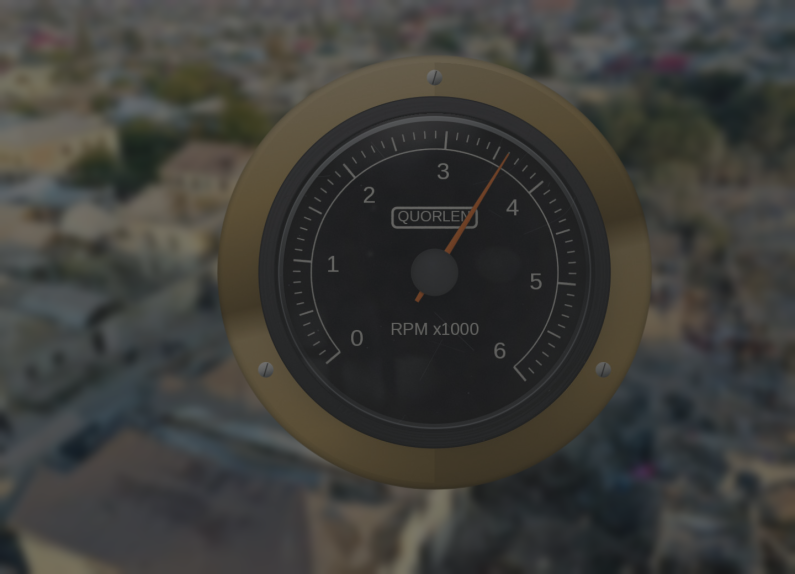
3600,rpm
